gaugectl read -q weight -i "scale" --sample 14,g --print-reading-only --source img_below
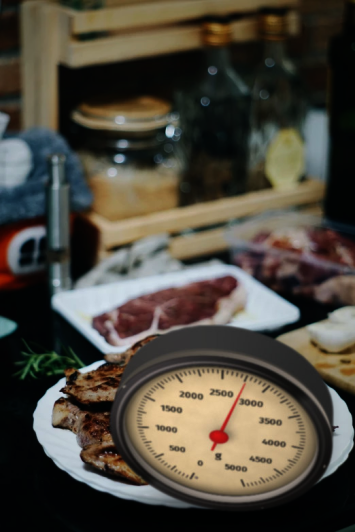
2750,g
